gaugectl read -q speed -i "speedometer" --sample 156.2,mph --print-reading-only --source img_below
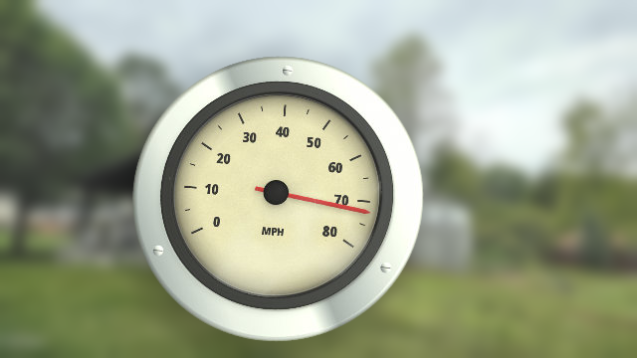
72.5,mph
